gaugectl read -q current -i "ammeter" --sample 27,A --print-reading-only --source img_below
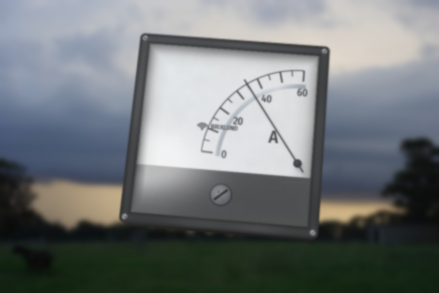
35,A
